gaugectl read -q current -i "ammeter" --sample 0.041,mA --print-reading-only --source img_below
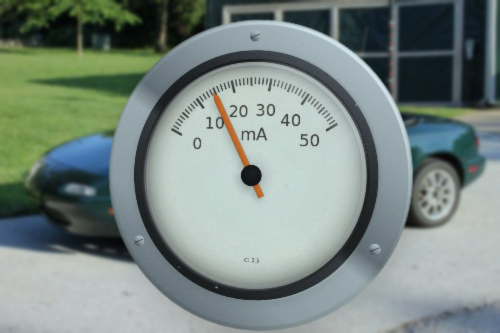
15,mA
